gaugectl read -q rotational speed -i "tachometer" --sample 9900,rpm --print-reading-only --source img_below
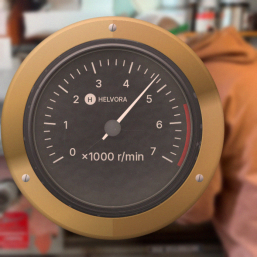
4700,rpm
